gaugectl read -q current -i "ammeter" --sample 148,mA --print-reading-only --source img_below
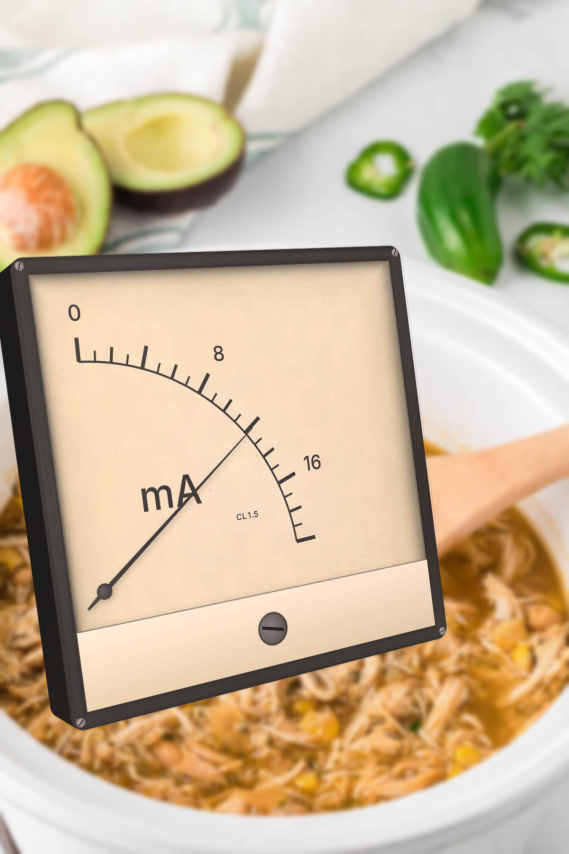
12,mA
